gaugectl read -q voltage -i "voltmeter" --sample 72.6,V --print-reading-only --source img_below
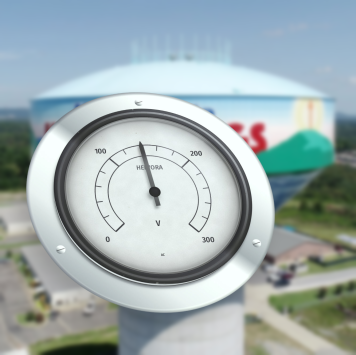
140,V
